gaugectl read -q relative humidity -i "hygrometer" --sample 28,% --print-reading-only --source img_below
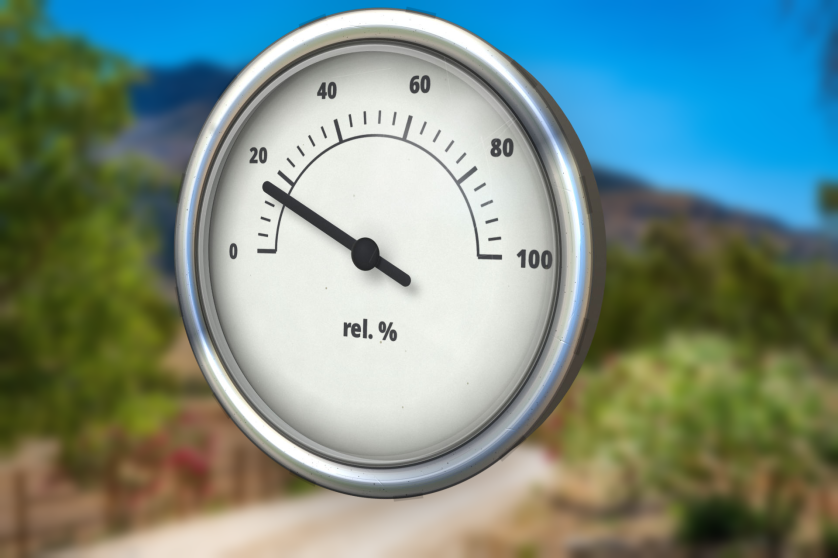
16,%
